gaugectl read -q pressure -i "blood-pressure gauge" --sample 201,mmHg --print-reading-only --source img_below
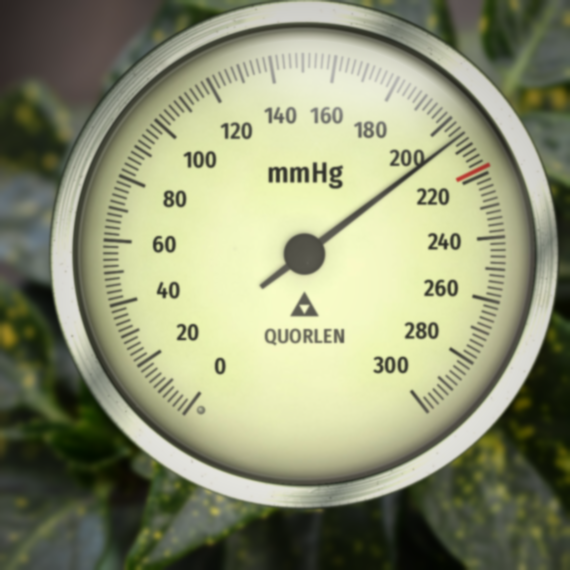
206,mmHg
